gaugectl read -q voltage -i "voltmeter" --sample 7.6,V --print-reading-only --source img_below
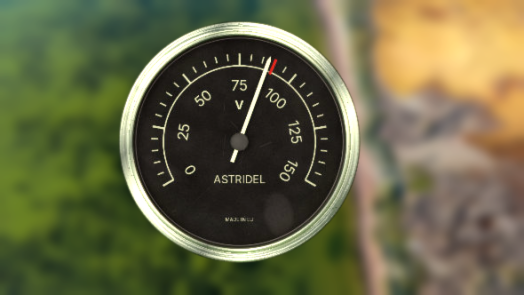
87.5,V
